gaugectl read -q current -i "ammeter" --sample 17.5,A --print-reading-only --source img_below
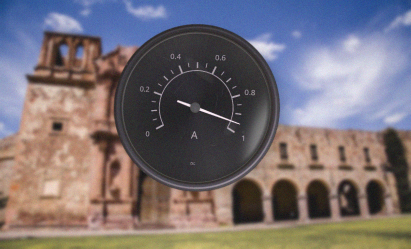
0.95,A
